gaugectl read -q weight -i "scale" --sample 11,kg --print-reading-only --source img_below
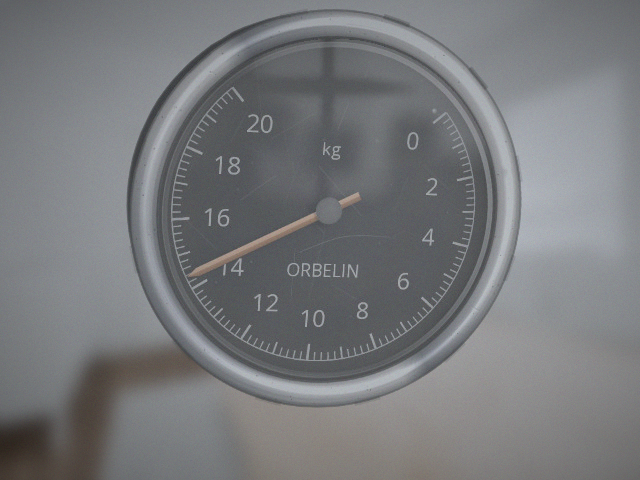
14.4,kg
